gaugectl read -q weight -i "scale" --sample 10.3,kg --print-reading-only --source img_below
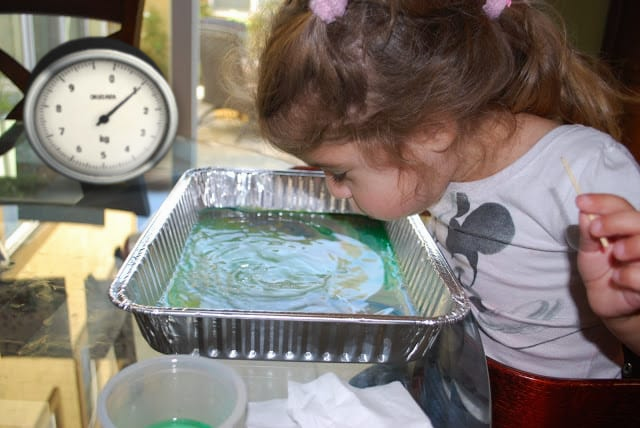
1,kg
